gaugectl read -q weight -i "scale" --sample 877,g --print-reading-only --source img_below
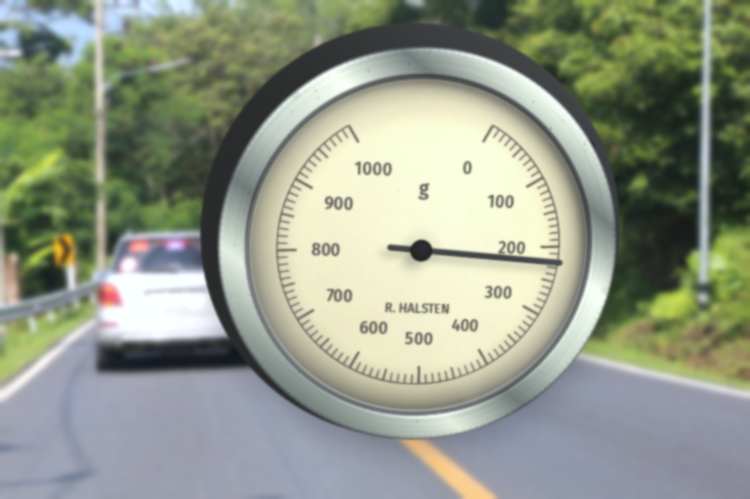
220,g
